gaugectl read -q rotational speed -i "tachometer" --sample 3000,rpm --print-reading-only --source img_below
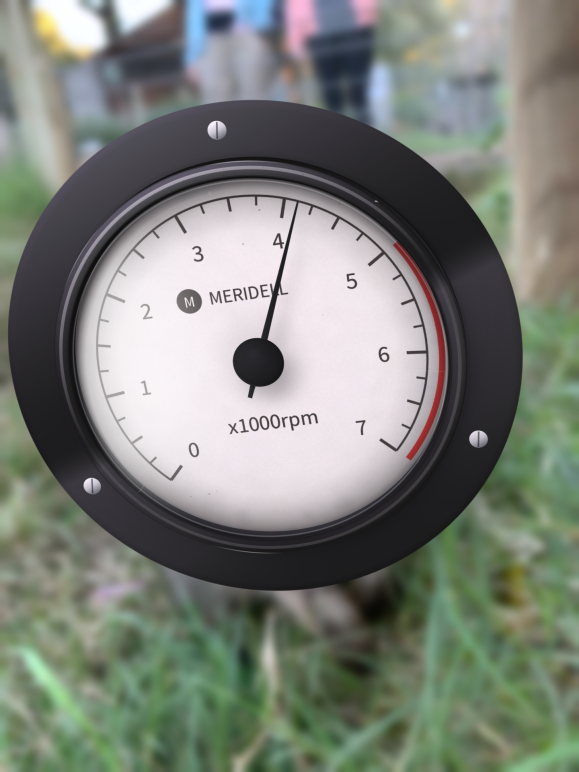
4125,rpm
